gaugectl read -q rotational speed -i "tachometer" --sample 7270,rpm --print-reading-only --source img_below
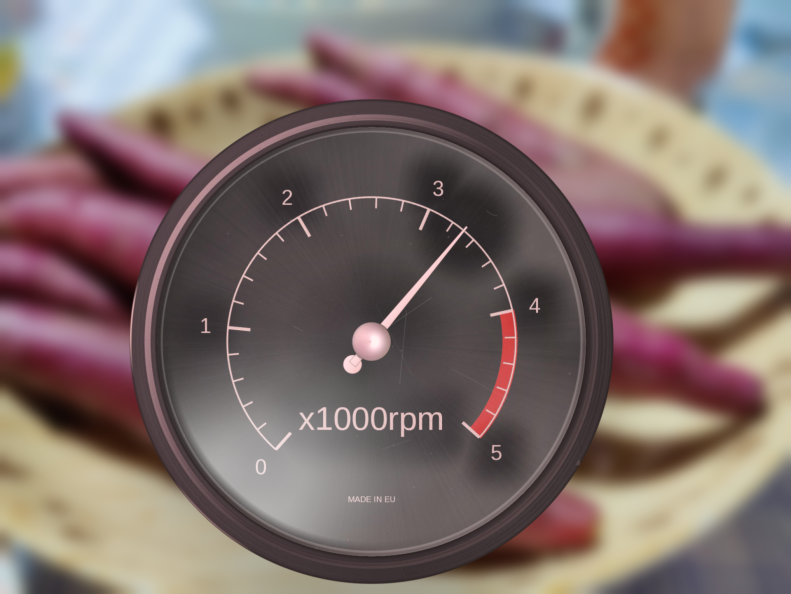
3300,rpm
